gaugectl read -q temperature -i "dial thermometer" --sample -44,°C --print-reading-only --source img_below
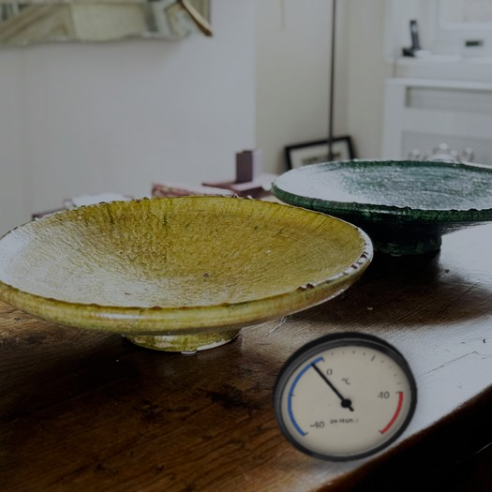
-4,°C
